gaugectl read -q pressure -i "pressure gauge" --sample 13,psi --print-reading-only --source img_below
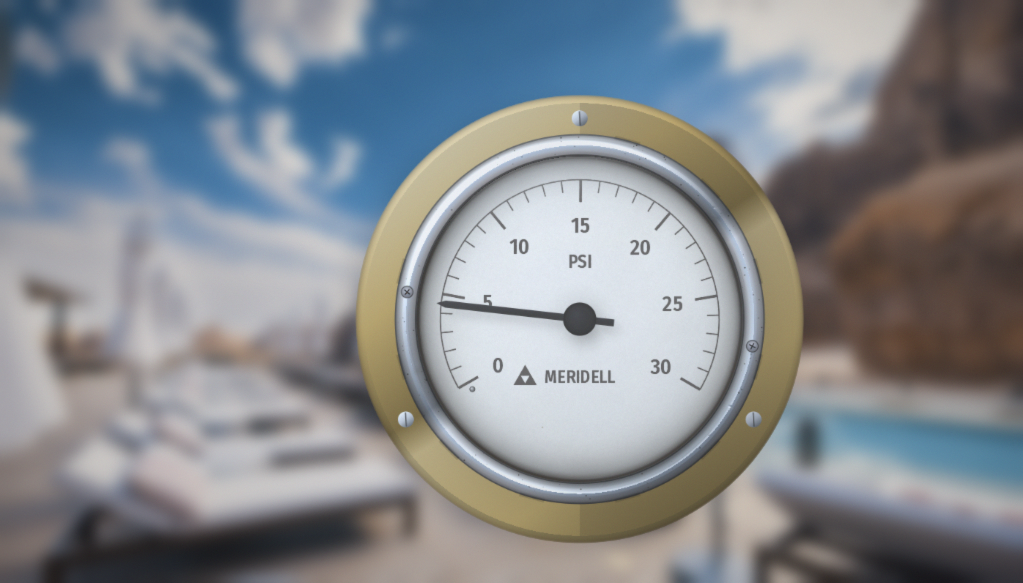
4.5,psi
